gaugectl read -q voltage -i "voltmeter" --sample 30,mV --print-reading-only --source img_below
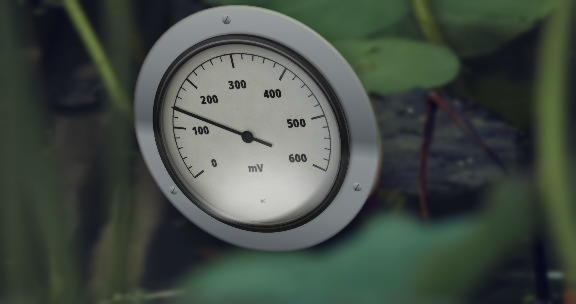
140,mV
